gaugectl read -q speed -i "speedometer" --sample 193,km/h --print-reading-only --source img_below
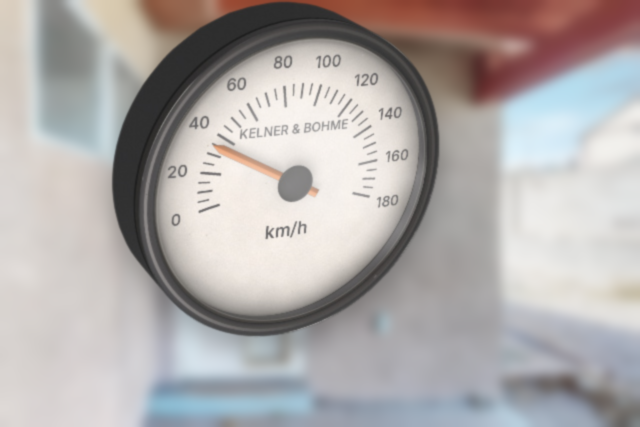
35,km/h
